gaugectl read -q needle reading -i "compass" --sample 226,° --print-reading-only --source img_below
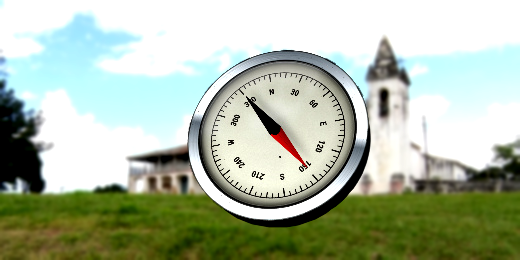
150,°
